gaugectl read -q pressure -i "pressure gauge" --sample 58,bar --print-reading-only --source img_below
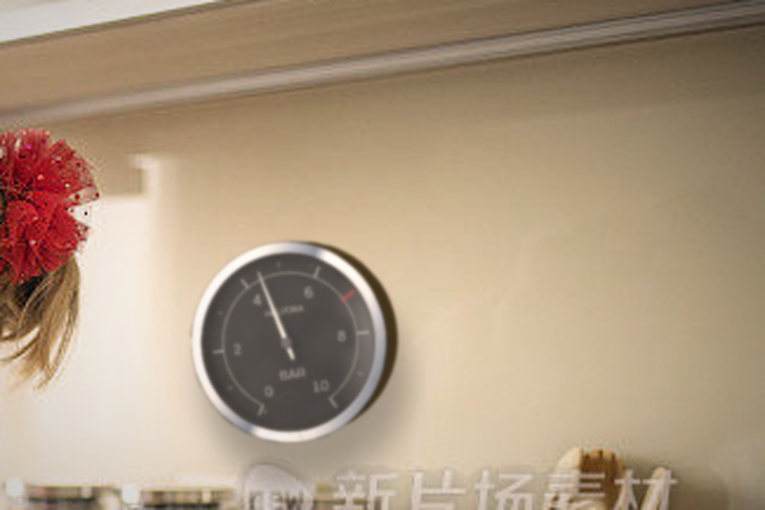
4.5,bar
